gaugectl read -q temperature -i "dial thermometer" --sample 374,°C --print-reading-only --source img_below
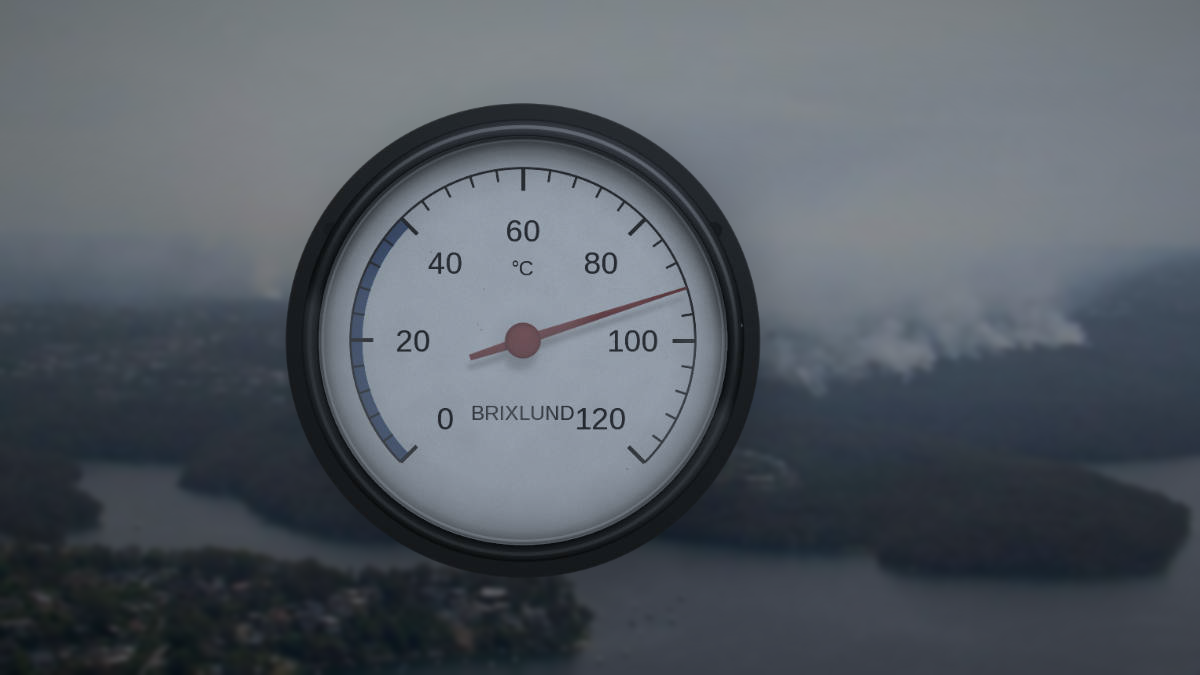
92,°C
